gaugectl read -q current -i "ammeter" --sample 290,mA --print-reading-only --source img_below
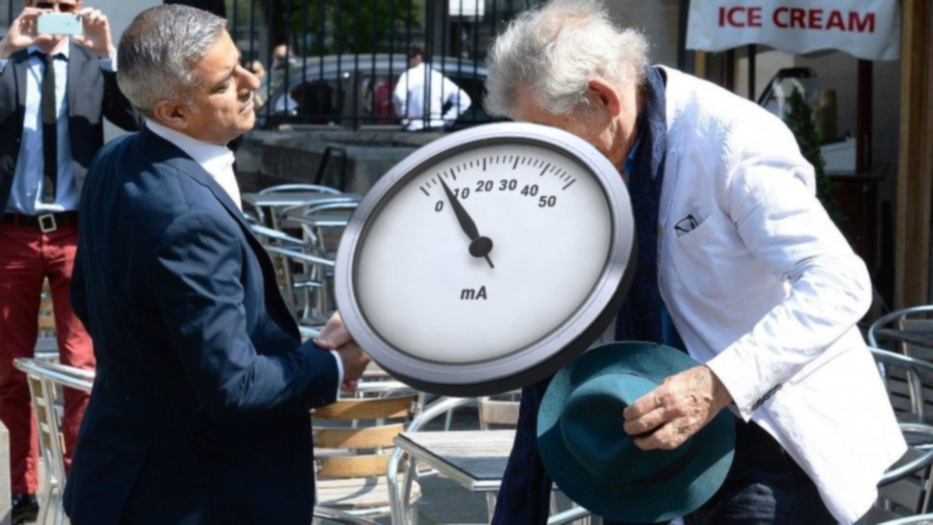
6,mA
